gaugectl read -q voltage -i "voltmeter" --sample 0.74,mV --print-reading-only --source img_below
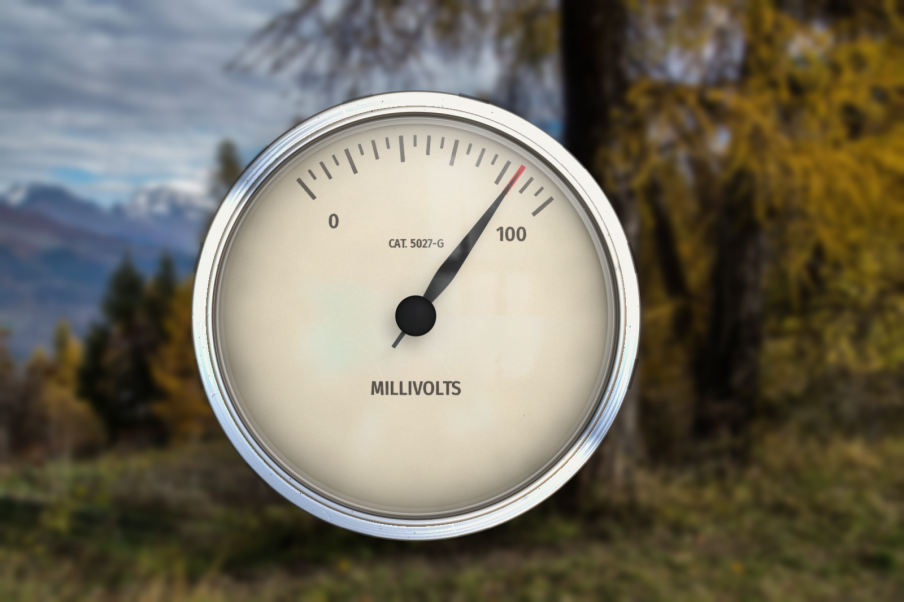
85,mV
